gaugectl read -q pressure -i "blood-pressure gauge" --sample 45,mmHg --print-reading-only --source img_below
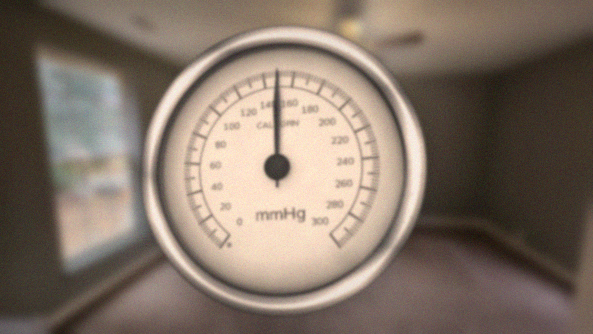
150,mmHg
